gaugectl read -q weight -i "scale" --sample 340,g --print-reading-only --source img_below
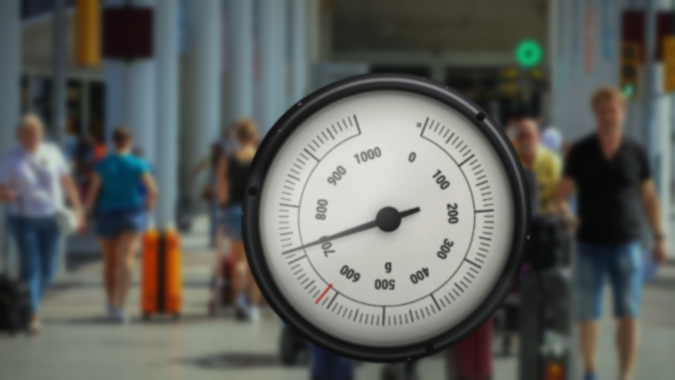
720,g
